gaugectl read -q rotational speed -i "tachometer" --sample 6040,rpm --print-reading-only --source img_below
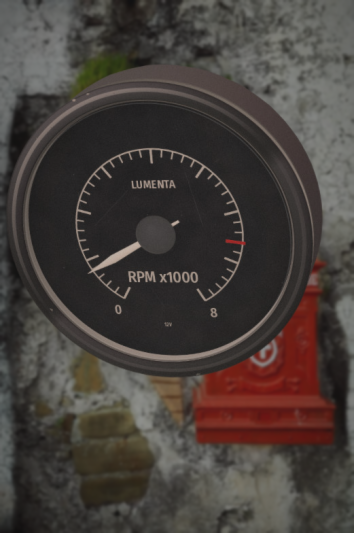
800,rpm
